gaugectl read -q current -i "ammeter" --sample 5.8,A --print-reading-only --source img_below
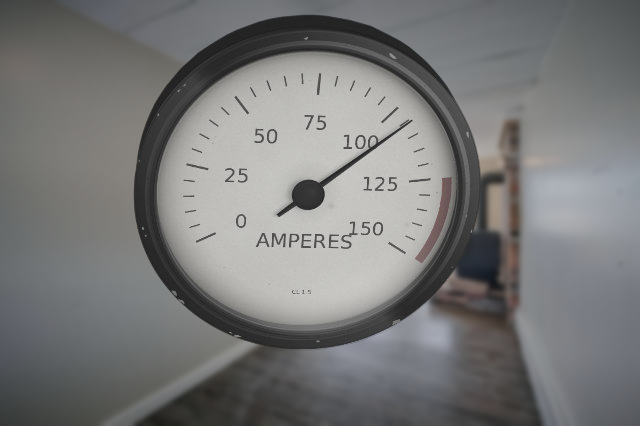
105,A
